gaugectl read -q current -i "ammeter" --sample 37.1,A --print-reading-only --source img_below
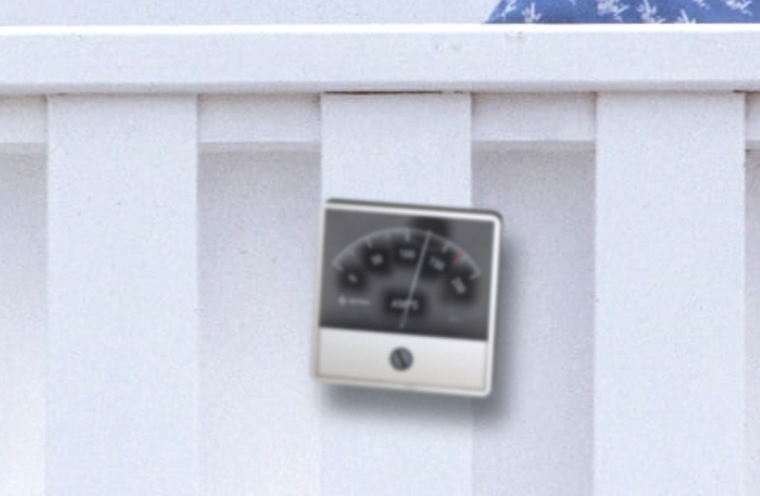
125,A
